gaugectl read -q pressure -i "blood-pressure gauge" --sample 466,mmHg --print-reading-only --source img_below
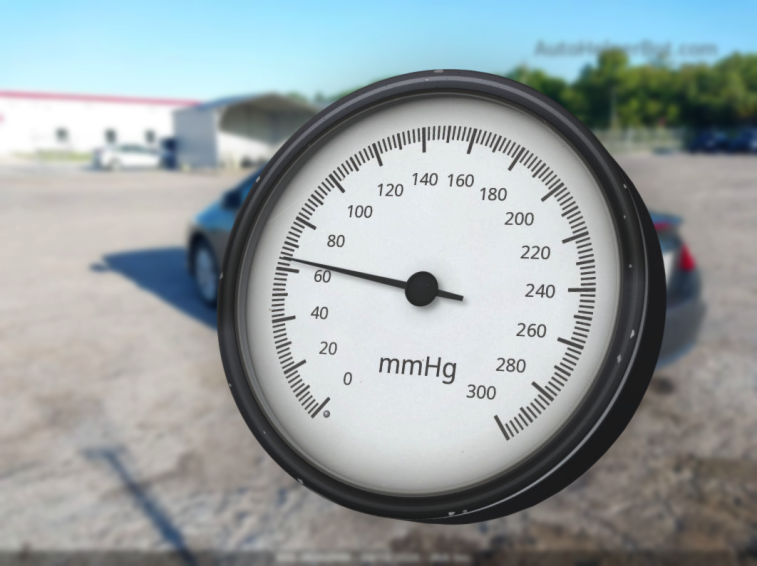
64,mmHg
